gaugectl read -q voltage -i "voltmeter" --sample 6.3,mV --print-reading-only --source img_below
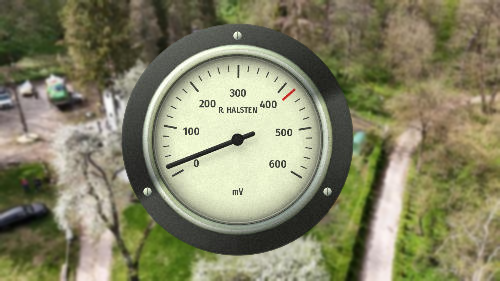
20,mV
